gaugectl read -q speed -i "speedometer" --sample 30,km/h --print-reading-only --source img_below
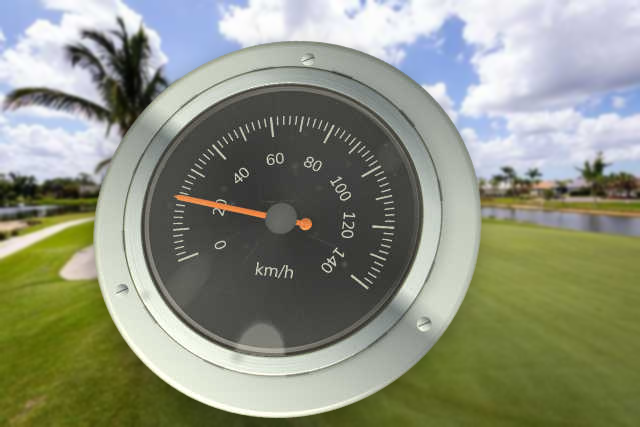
20,km/h
